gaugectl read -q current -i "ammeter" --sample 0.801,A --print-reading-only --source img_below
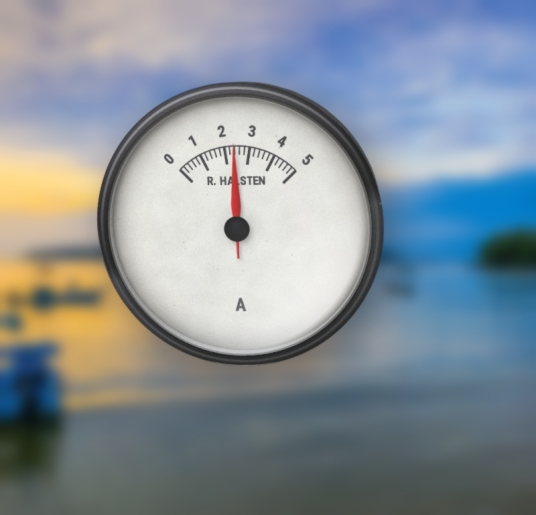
2.4,A
